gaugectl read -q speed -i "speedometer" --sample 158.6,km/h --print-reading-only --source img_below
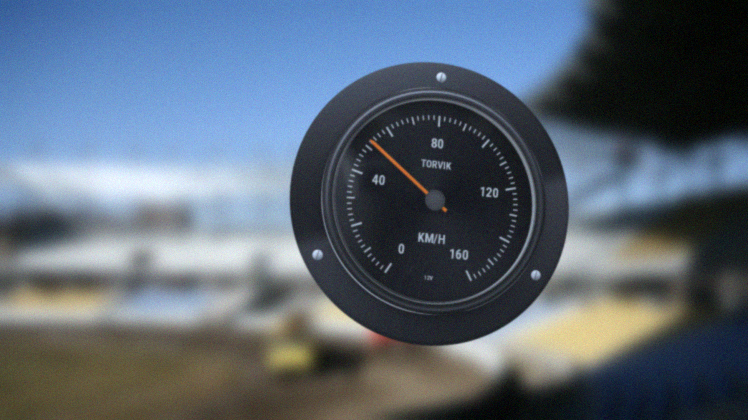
52,km/h
